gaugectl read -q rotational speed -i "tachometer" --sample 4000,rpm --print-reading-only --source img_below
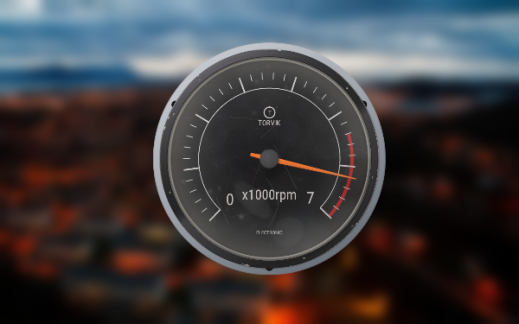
6200,rpm
